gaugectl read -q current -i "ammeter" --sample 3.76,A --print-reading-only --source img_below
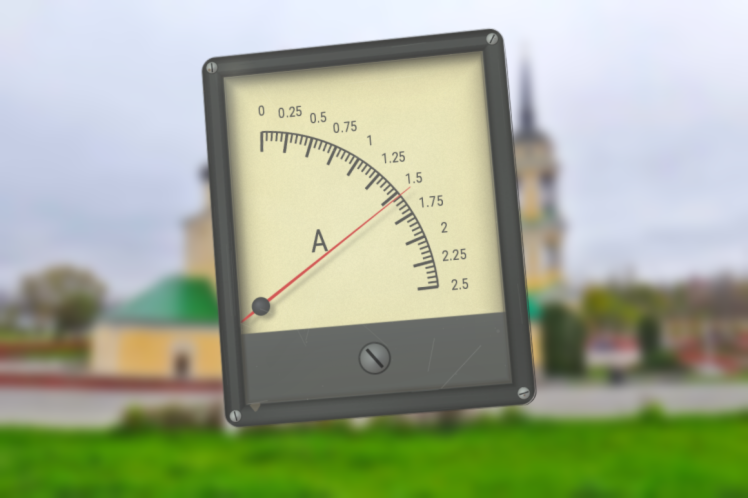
1.55,A
